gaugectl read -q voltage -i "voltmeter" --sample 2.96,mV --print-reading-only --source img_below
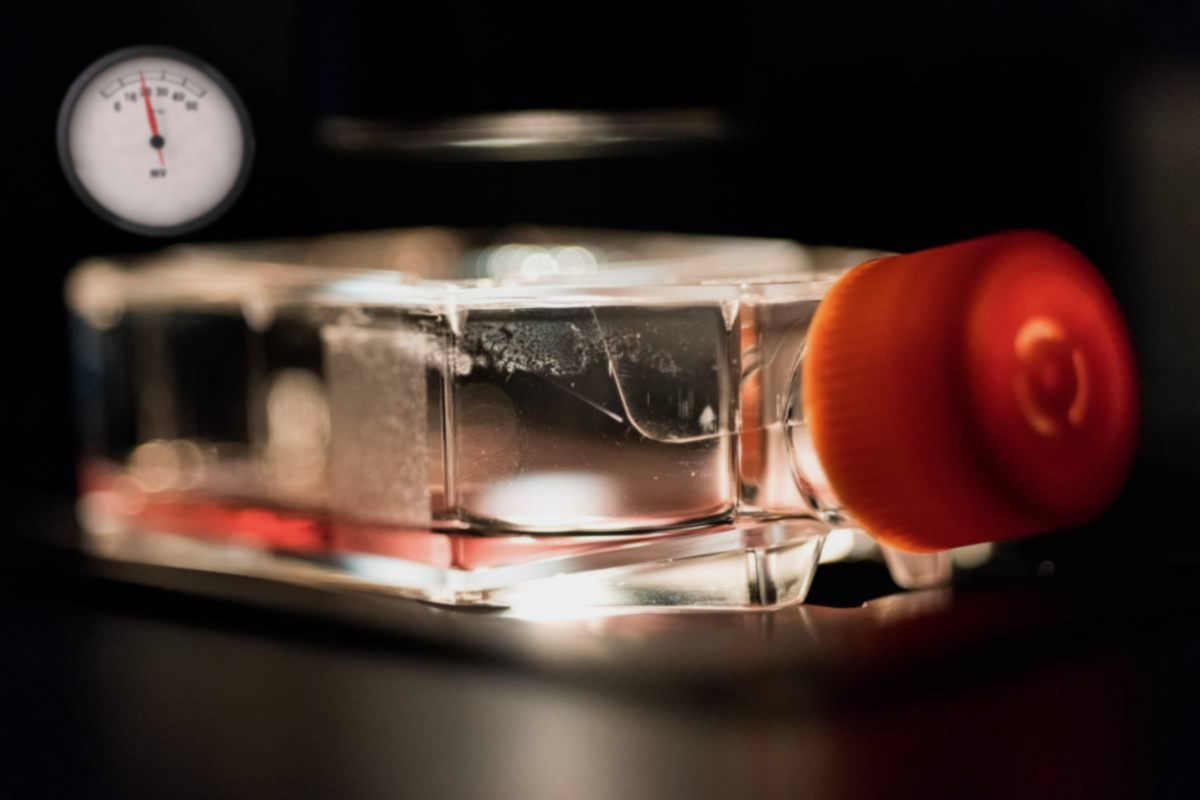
20,mV
